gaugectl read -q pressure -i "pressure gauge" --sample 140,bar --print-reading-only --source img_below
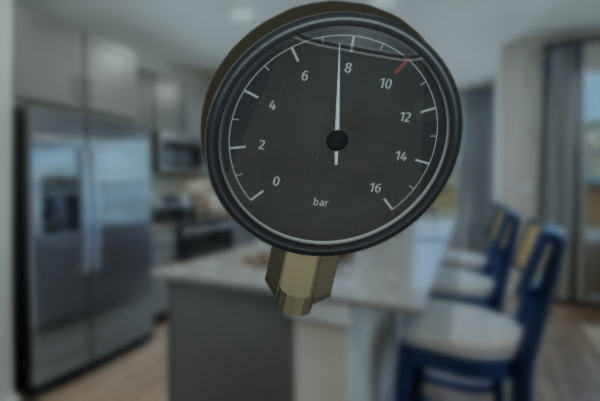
7.5,bar
